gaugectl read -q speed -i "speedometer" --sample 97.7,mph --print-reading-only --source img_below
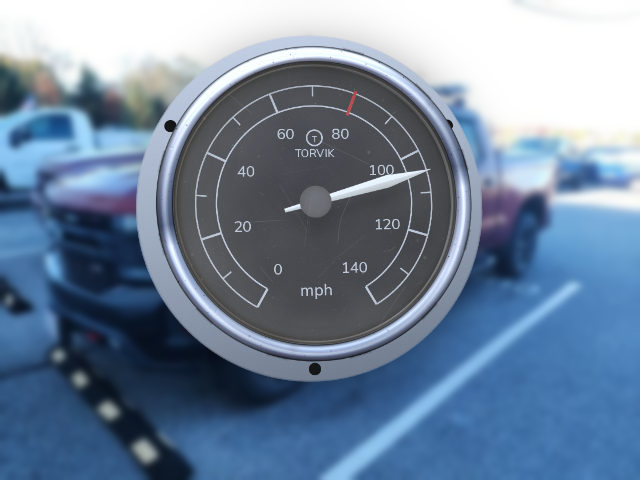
105,mph
